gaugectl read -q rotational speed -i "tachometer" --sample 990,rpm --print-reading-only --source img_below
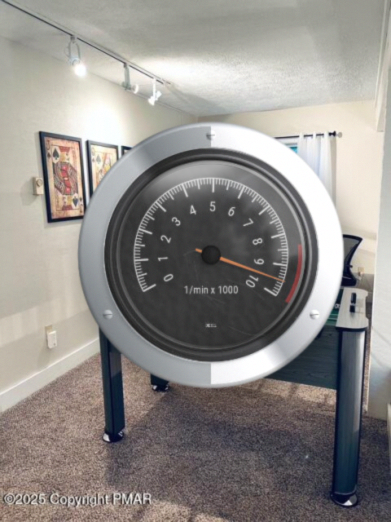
9500,rpm
